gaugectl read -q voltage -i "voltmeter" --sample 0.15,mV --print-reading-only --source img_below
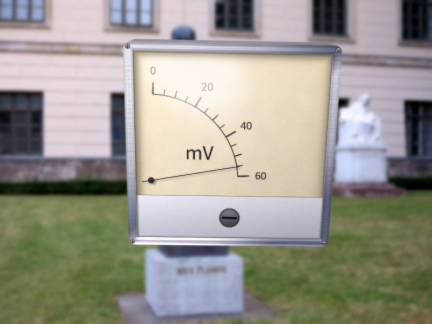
55,mV
